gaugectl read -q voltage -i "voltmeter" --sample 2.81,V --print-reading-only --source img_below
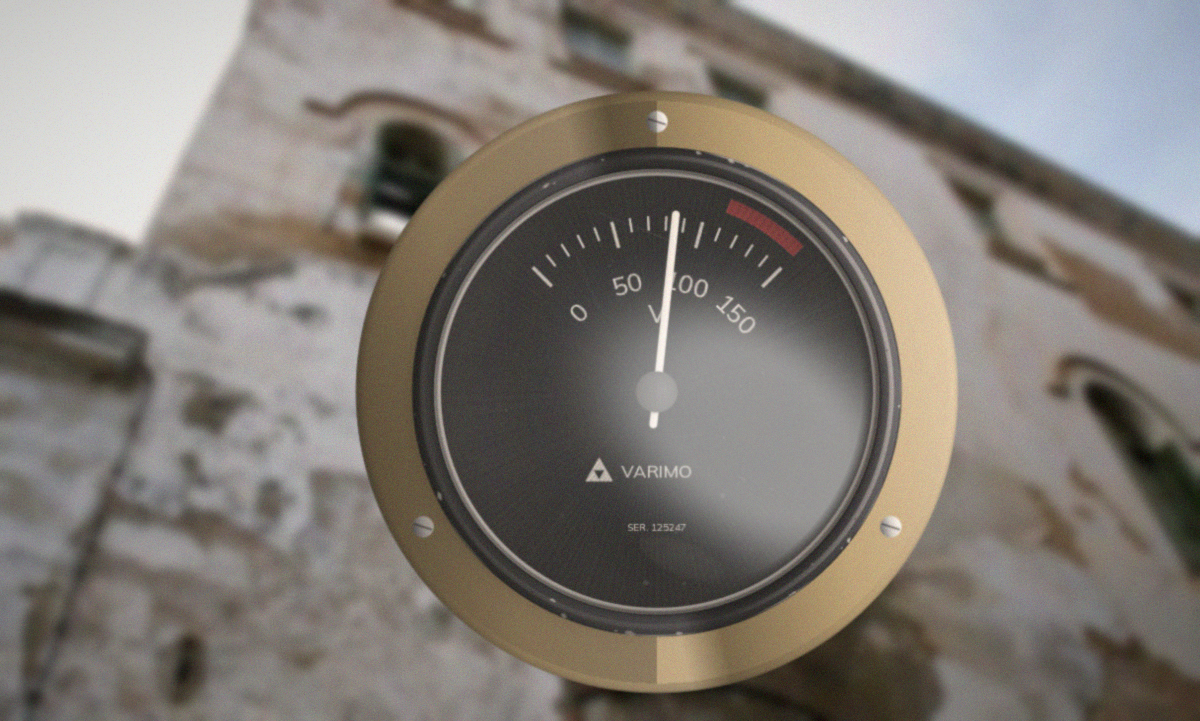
85,V
